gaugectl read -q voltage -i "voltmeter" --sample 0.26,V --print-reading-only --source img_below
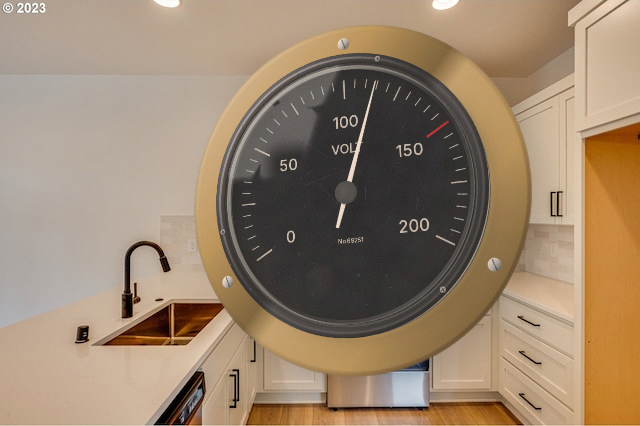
115,V
